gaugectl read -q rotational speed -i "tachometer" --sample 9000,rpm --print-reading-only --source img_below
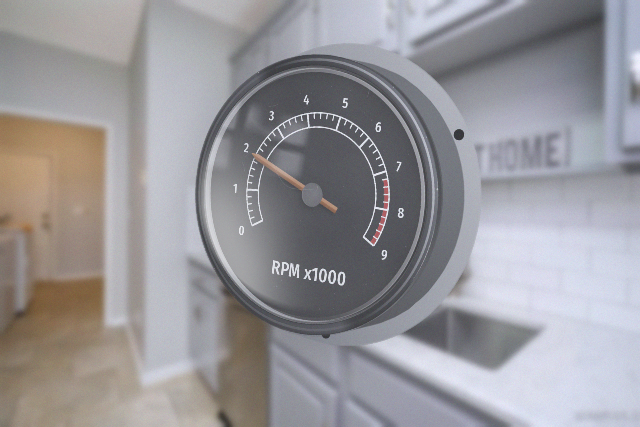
2000,rpm
